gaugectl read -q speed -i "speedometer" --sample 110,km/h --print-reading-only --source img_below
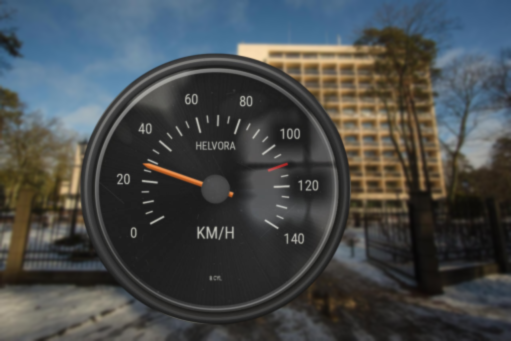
27.5,km/h
